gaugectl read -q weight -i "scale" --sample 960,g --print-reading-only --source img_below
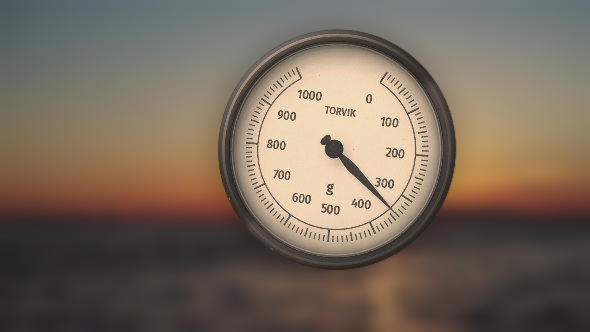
340,g
